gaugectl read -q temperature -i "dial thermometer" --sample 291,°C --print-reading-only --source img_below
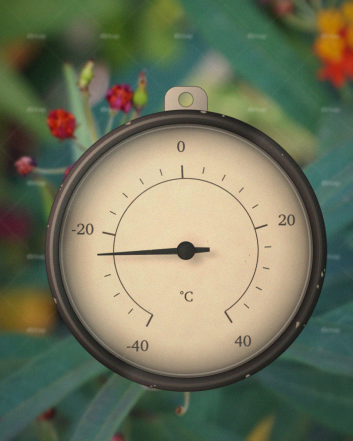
-24,°C
